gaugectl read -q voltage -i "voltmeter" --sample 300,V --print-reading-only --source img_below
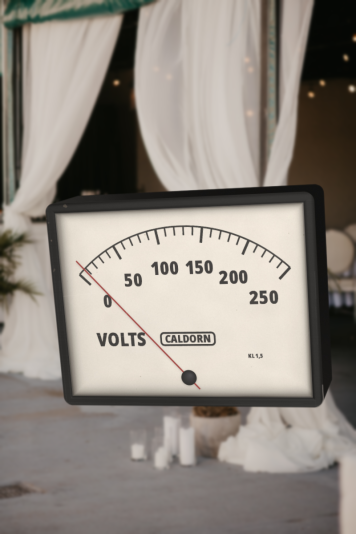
10,V
